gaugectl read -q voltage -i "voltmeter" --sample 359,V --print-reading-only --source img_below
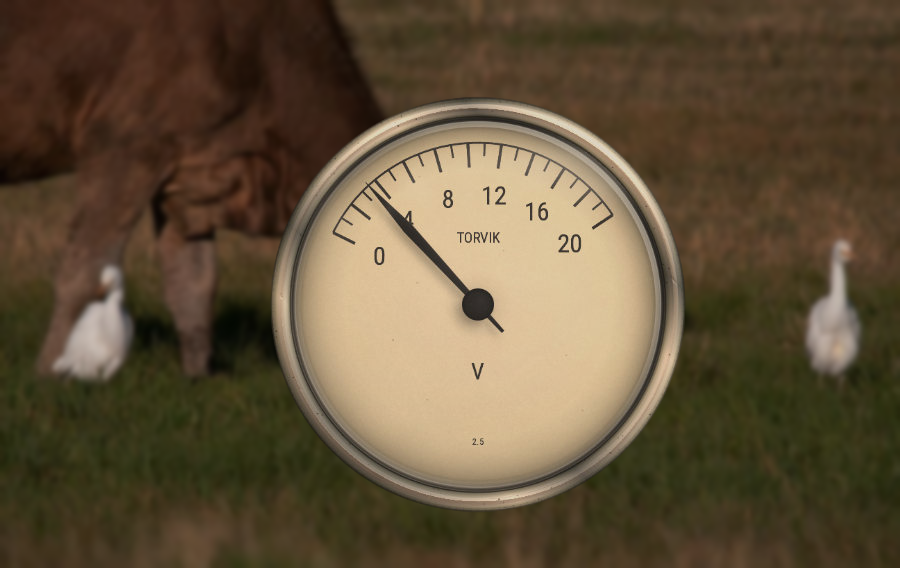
3.5,V
